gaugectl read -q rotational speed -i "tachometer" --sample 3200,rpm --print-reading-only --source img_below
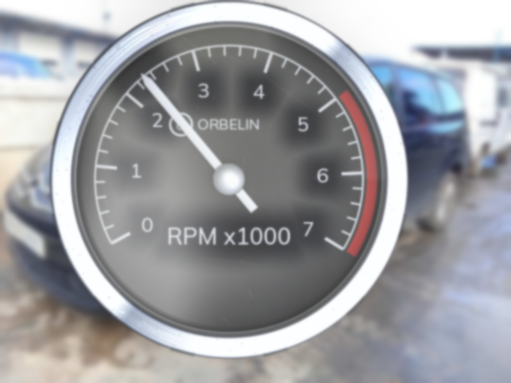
2300,rpm
